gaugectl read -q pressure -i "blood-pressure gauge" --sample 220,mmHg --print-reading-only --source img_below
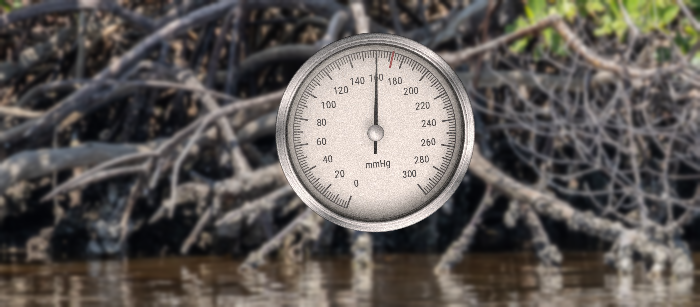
160,mmHg
